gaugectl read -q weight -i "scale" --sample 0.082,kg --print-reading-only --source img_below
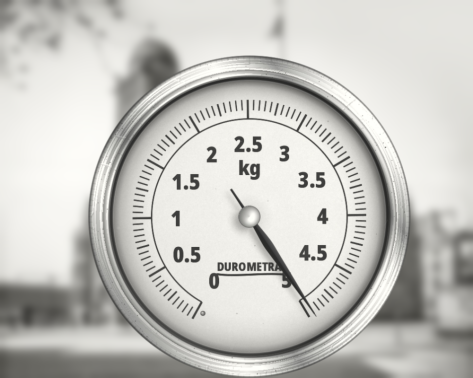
4.95,kg
